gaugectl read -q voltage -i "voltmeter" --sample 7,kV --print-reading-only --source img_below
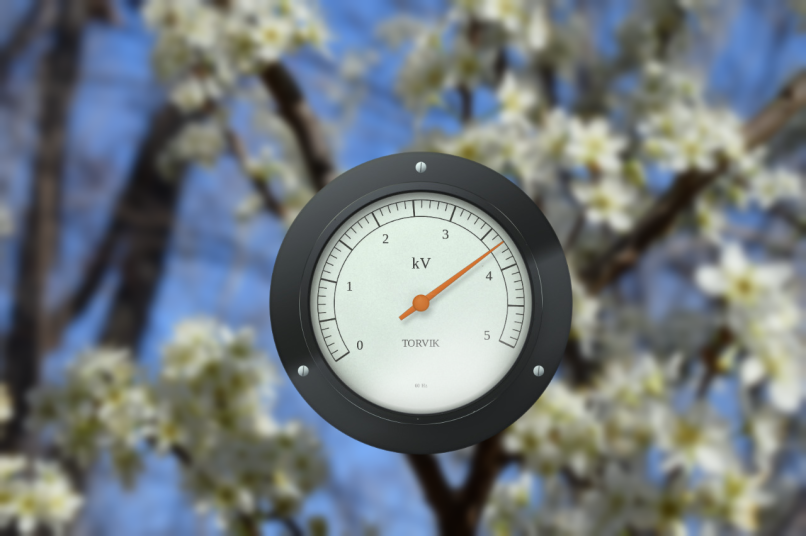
3.7,kV
